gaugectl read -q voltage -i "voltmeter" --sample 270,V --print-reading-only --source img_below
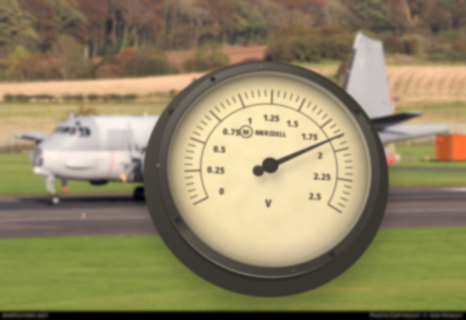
1.9,V
